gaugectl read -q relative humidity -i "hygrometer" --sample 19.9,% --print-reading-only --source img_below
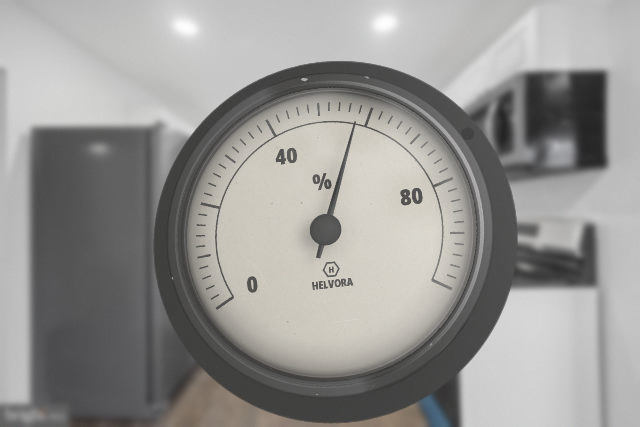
58,%
